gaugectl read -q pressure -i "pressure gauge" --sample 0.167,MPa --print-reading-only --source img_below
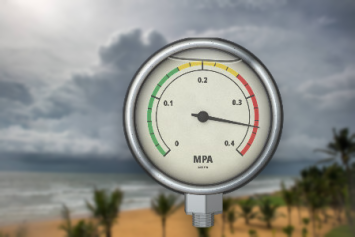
0.35,MPa
